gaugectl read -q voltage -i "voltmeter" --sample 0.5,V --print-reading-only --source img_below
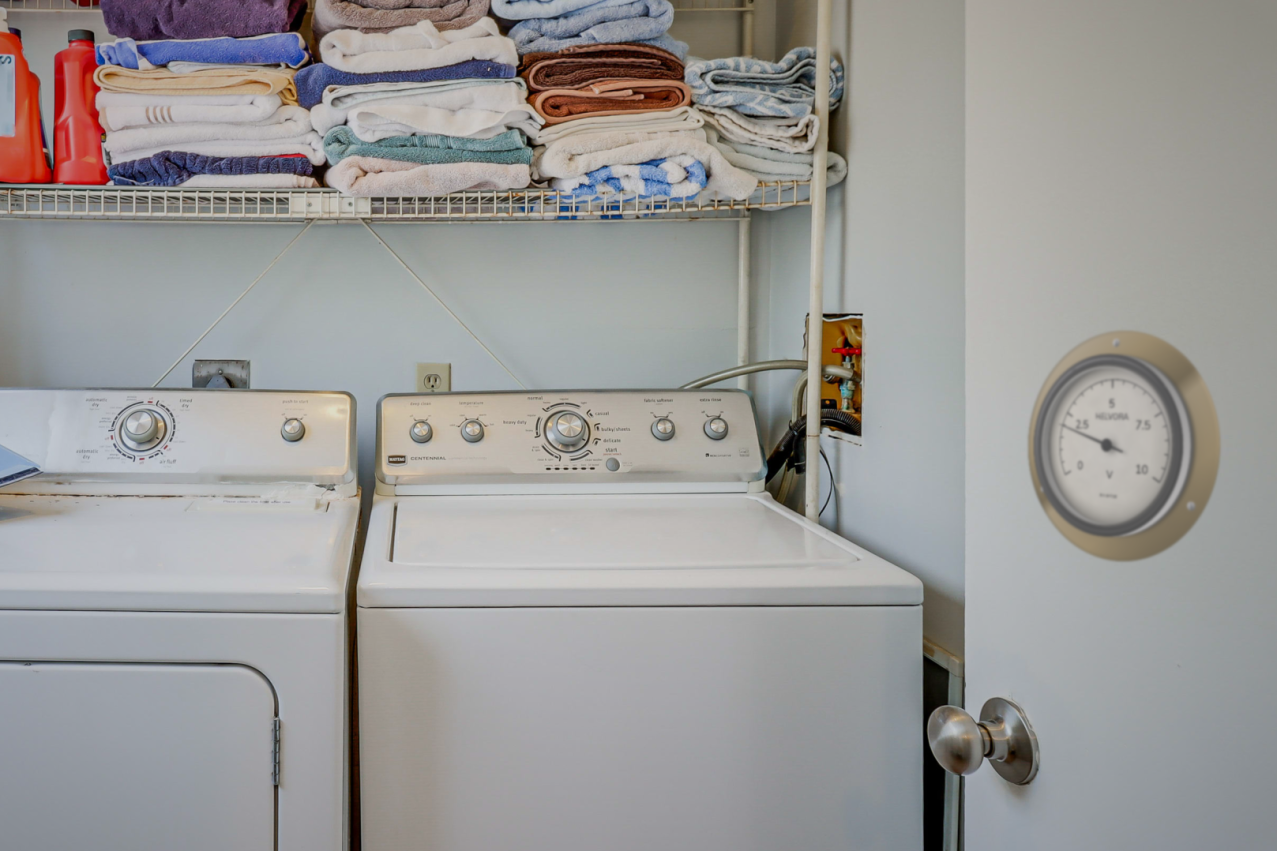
2,V
